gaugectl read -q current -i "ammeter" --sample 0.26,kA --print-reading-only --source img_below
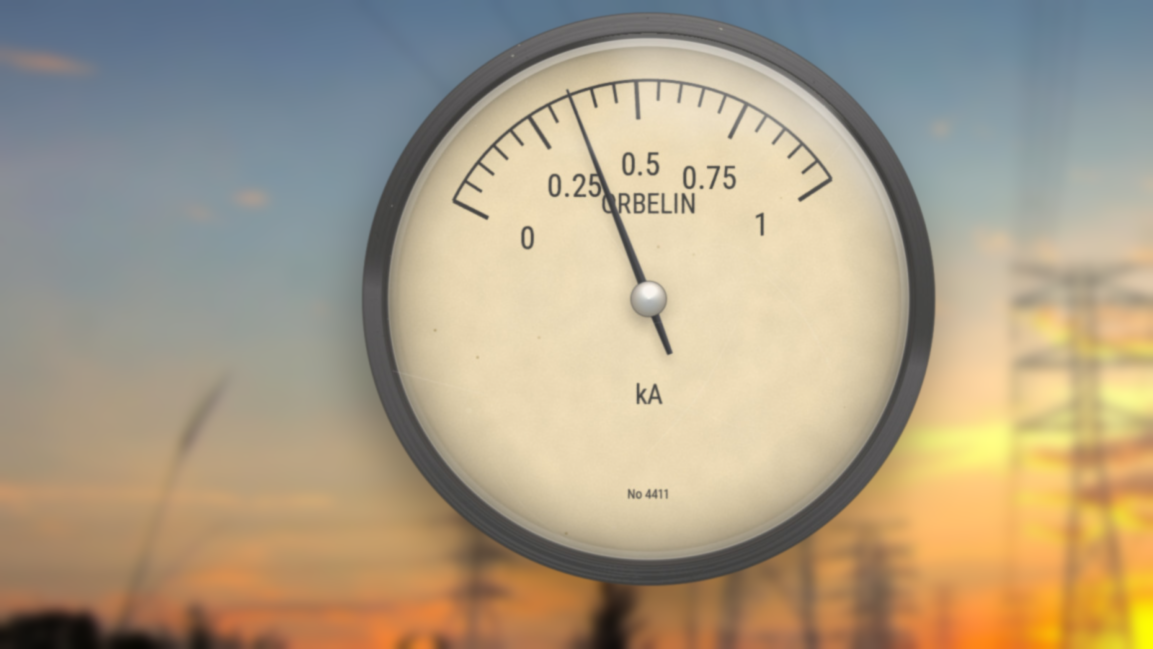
0.35,kA
